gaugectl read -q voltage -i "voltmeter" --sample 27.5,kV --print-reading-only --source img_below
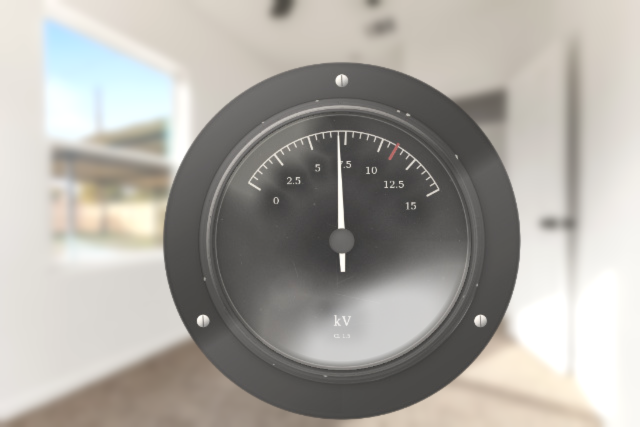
7,kV
